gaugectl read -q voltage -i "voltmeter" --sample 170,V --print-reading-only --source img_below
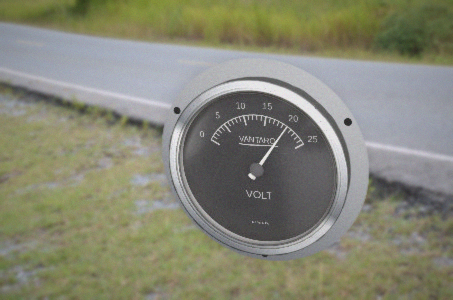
20,V
